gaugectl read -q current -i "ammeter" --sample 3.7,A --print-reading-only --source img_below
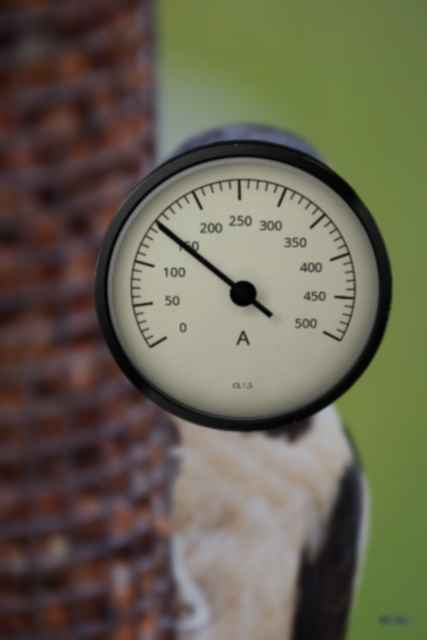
150,A
